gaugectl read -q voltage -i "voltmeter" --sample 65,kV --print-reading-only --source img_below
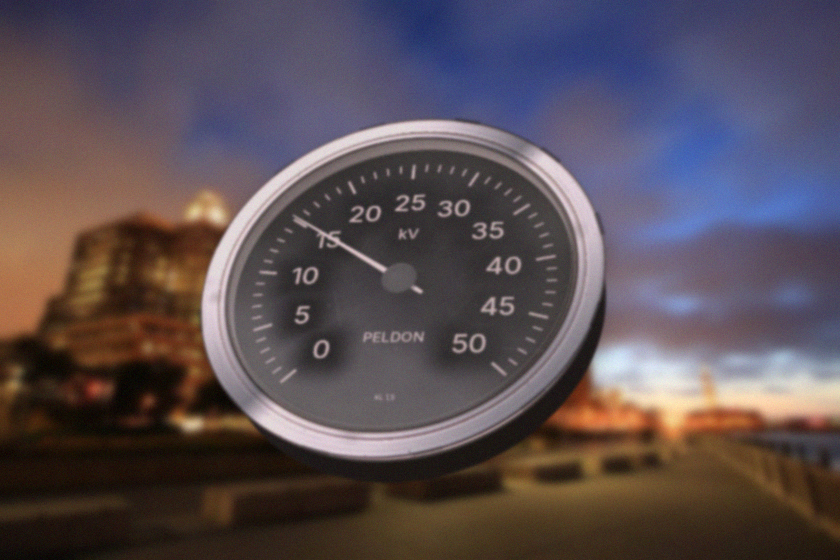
15,kV
